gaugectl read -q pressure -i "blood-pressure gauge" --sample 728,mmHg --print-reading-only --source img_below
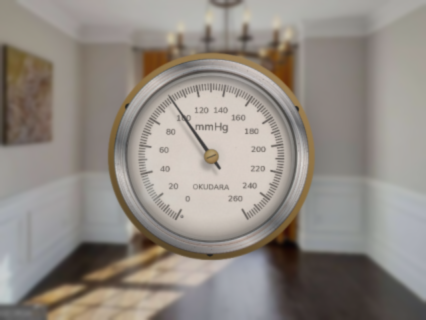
100,mmHg
